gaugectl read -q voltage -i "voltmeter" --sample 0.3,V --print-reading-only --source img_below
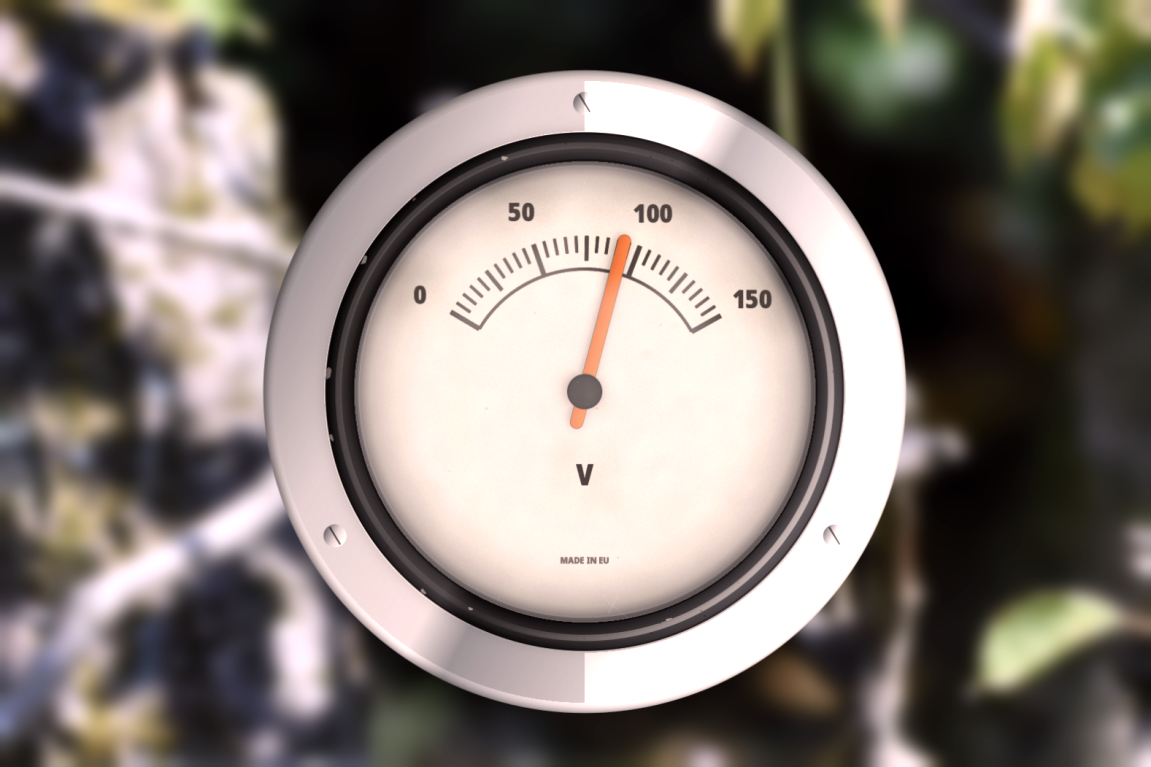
92.5,V
